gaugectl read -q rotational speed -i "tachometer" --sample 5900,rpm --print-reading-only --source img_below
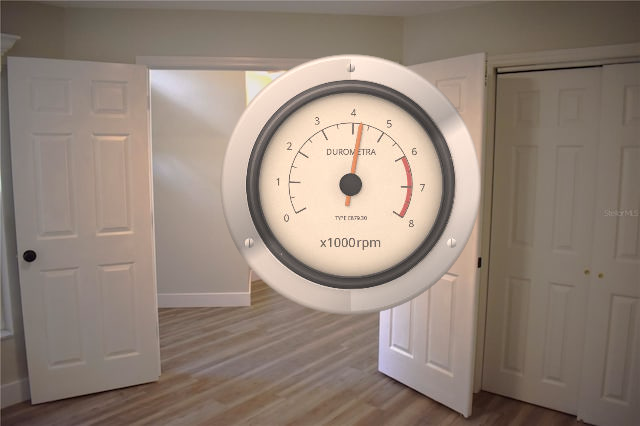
4250,rpm
